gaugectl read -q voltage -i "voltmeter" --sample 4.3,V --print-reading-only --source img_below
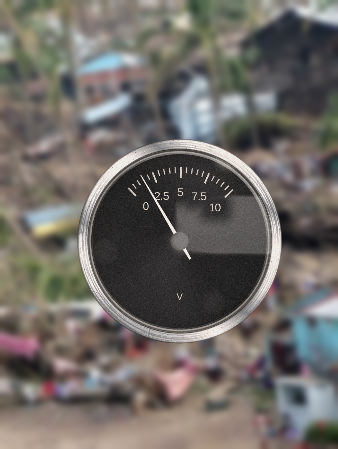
1.5,V
